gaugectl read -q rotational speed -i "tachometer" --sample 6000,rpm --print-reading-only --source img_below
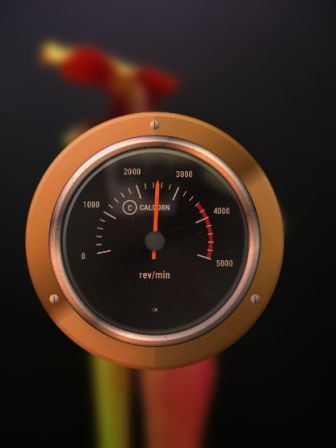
2500,rpm
